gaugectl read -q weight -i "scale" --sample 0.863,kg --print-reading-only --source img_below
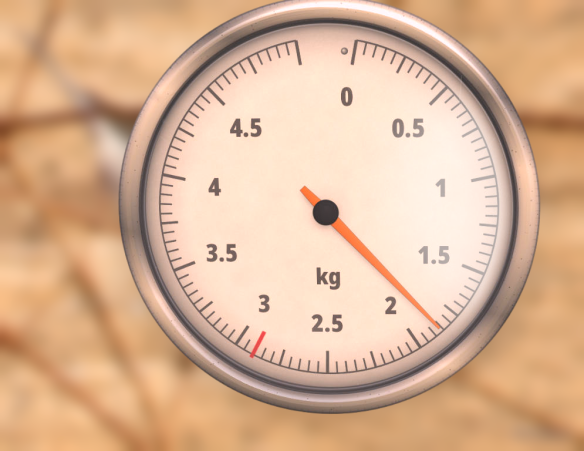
1.85,kg
